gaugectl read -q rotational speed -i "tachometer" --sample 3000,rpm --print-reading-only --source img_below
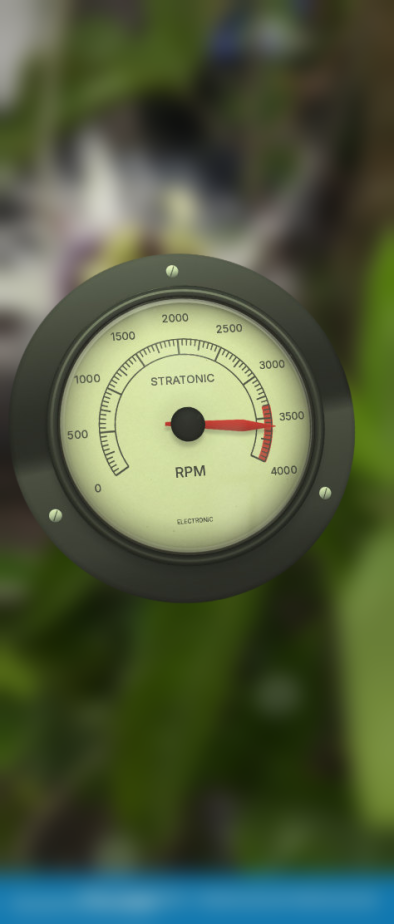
3600,rpm
